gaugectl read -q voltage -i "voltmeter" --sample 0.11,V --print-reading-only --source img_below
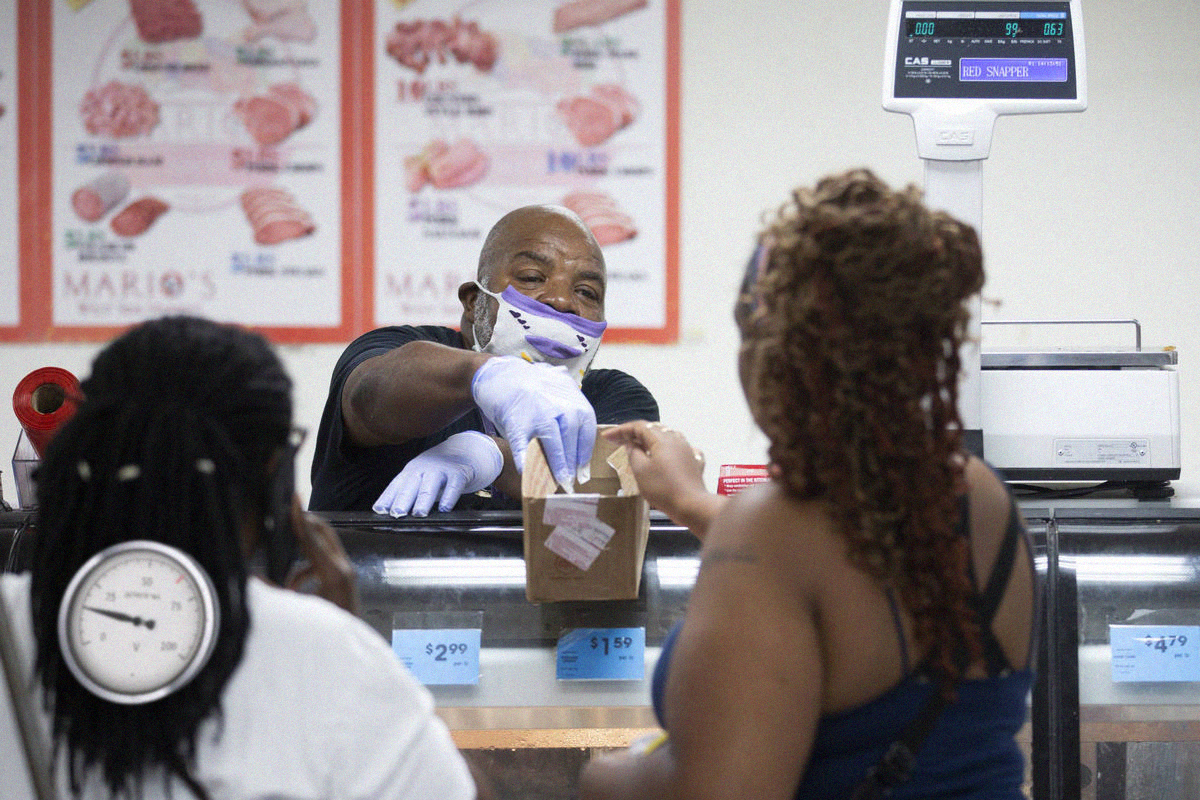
15,V
